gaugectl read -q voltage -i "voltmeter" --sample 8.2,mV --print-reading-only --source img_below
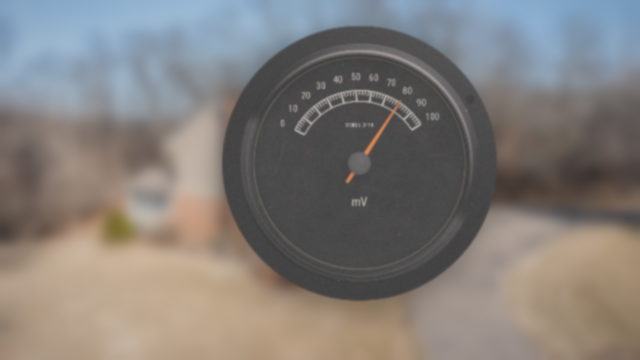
80,mV
